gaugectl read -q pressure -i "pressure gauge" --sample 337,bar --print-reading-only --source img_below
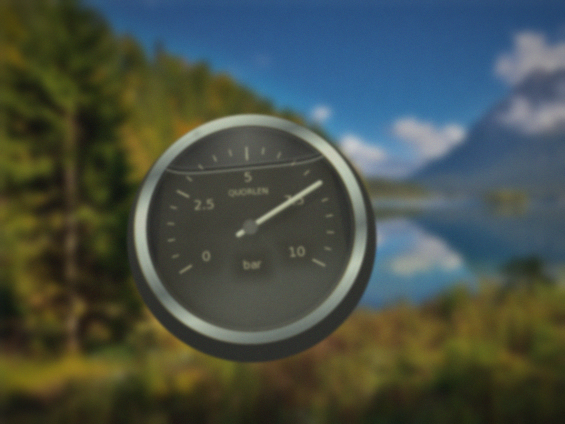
7.5,bar
